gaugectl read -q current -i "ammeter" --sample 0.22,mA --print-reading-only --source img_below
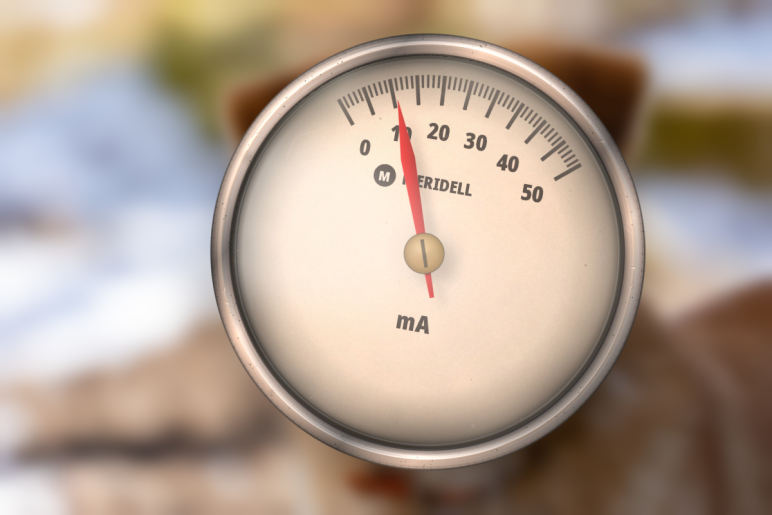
11,mA
